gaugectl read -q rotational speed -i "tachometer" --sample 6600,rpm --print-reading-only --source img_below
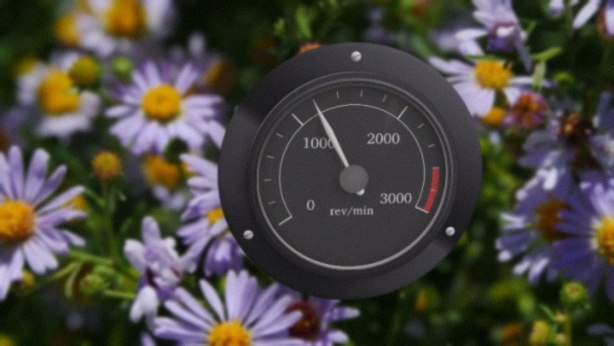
1200,rpm
